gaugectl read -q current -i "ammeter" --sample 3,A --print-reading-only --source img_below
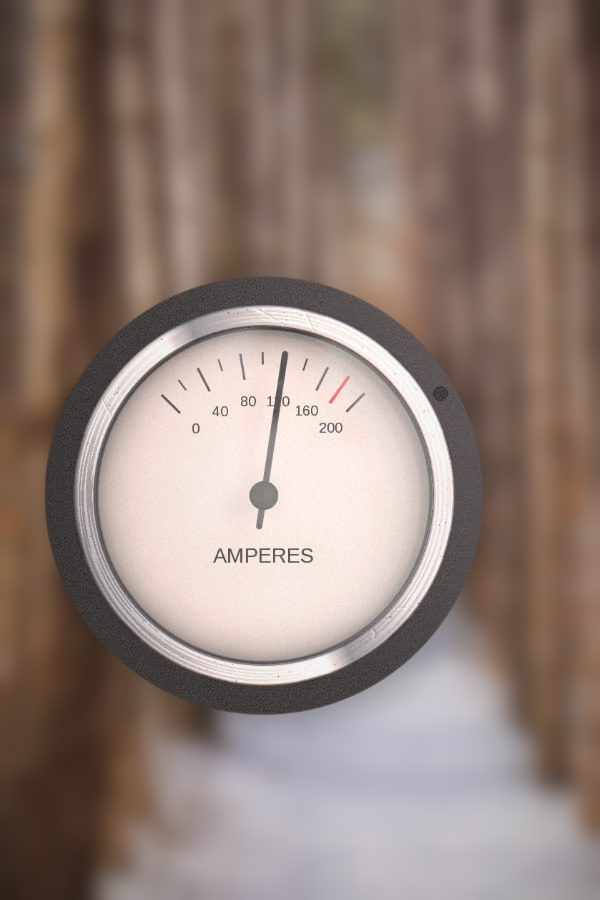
120,A
